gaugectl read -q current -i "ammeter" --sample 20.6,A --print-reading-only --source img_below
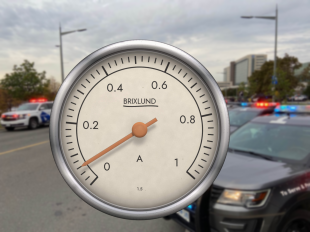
0.06,A
